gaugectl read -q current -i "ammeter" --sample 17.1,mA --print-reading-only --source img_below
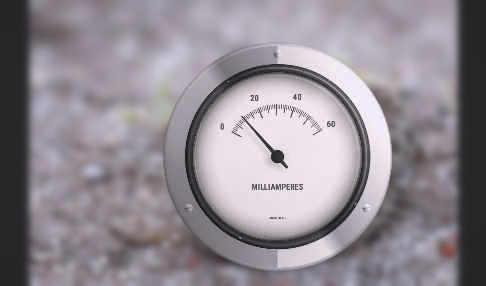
10,mA
